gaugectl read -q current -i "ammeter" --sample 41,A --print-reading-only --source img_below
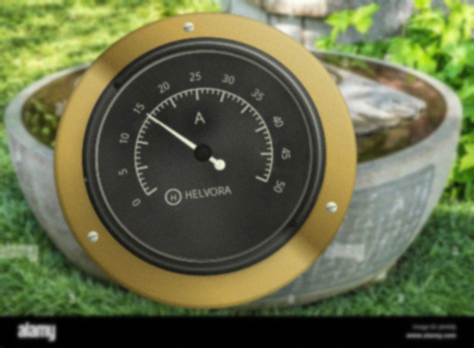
15,A
